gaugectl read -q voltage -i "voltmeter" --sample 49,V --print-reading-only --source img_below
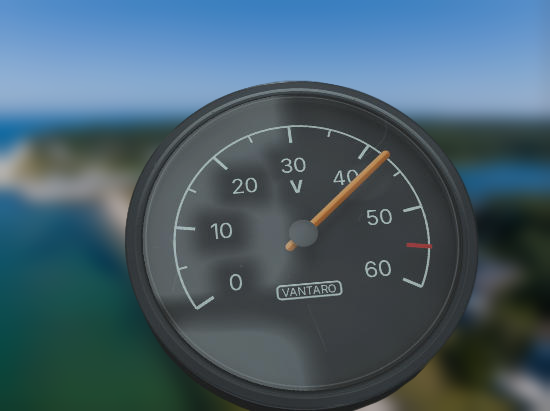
42.5,V
